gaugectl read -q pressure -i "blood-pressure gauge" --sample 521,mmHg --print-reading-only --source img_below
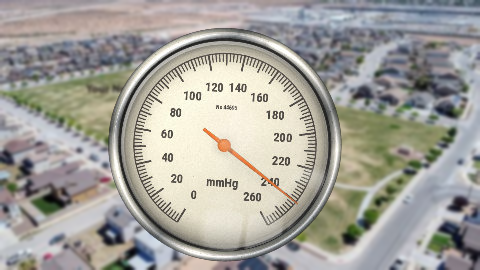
240,mmHg
